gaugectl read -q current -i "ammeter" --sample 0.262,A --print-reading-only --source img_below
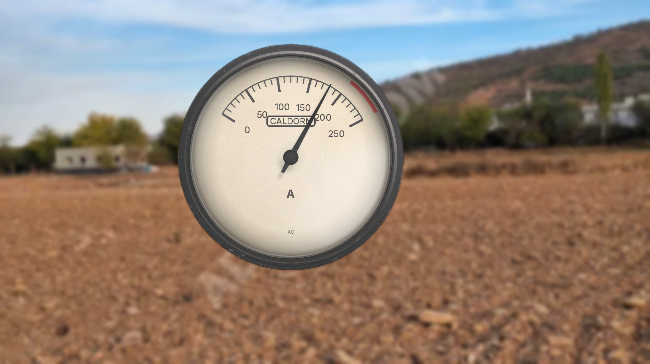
180,A
